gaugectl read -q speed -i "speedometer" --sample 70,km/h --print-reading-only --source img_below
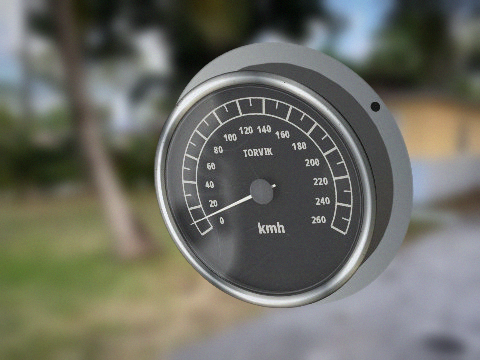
10,km/h
